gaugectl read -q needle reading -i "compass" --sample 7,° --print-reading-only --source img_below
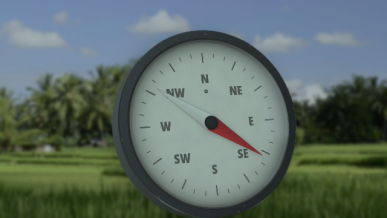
125,°
